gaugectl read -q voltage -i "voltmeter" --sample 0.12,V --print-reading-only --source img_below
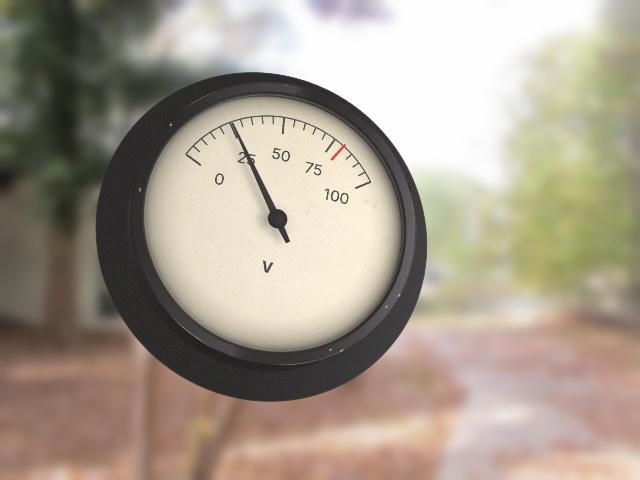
25,V
